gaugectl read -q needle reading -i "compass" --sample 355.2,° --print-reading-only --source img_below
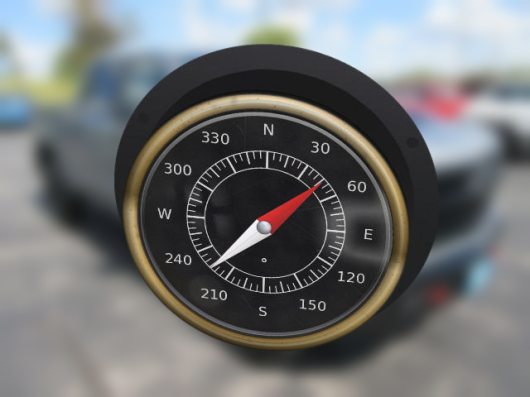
45,°
